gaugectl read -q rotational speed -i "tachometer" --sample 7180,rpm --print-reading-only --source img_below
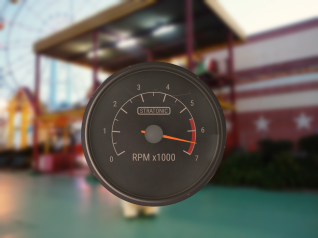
6500,rpm
